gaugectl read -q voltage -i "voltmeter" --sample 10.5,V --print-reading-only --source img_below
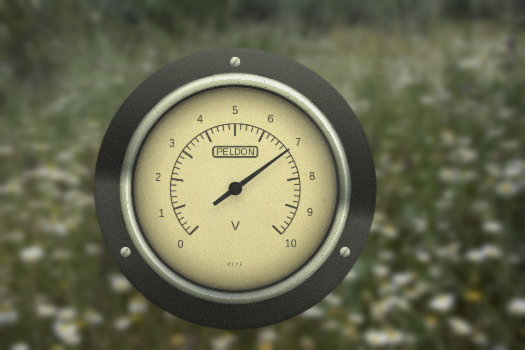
7,V
